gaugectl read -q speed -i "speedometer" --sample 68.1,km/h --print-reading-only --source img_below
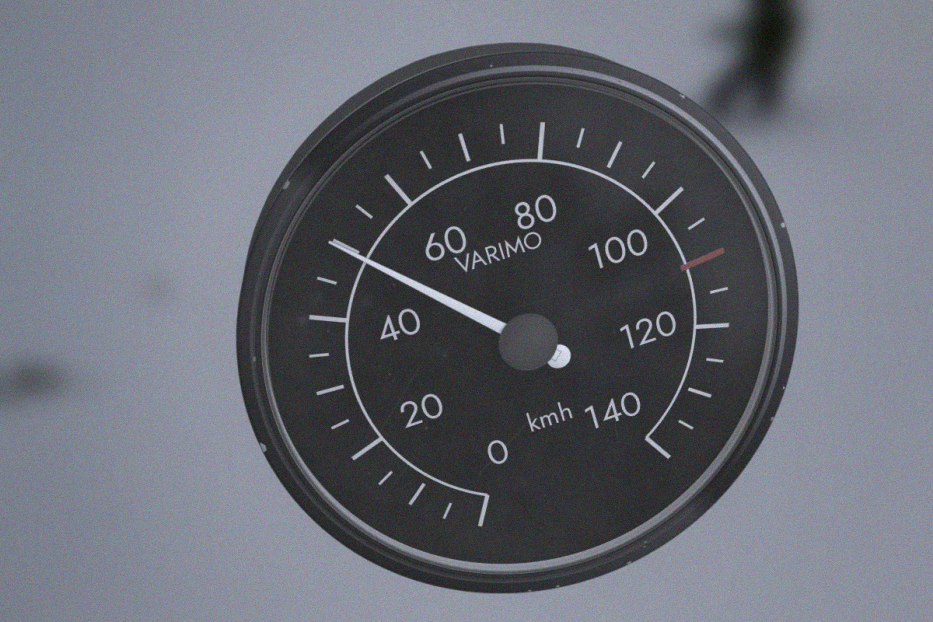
50,km/h
